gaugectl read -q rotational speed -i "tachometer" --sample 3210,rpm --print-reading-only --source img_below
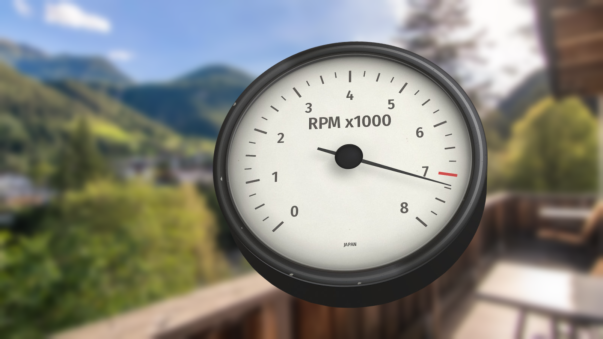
7250,rpm
